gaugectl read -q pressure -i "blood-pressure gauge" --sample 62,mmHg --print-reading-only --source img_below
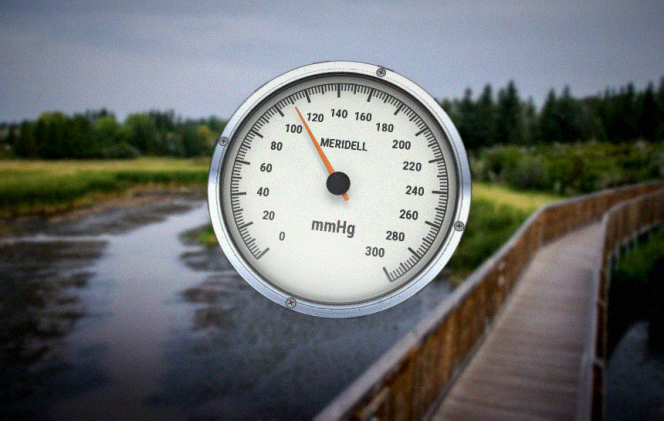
110,mmHg
